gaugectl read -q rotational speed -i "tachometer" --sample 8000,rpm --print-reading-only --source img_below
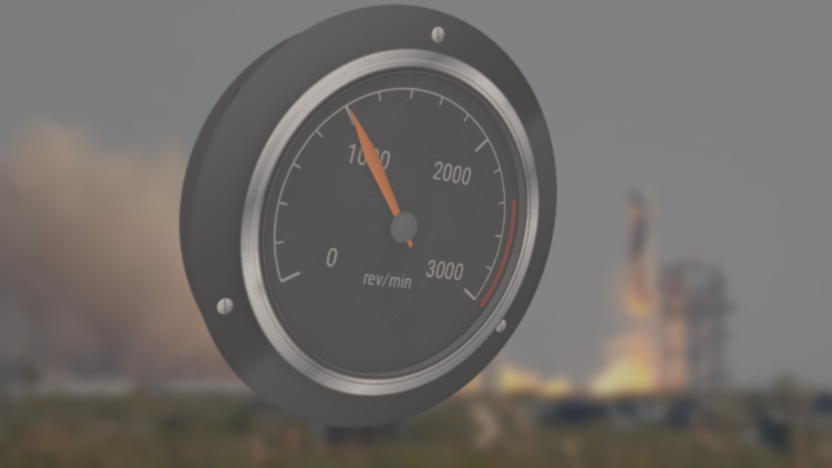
1000,rpm
